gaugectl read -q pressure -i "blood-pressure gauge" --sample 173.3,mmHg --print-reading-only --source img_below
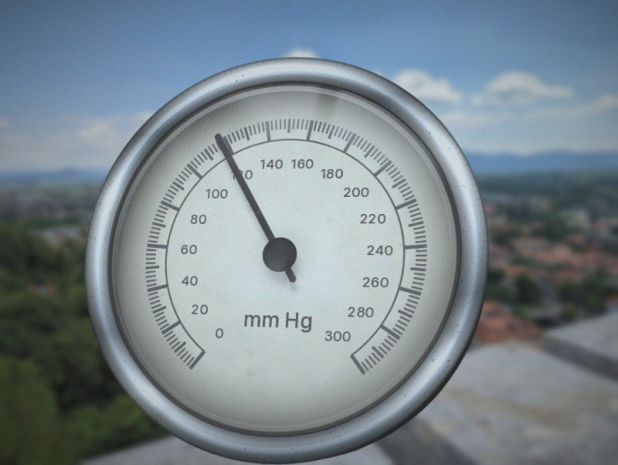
118,mmHg
